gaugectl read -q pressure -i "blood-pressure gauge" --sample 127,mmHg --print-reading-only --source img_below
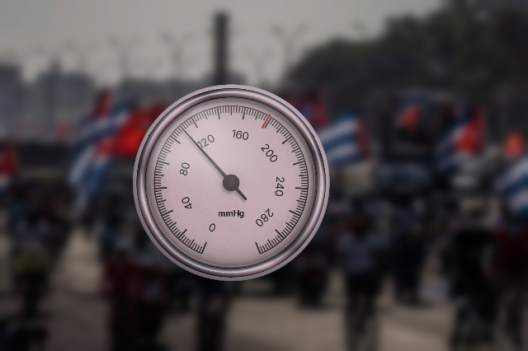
110,mmHg
